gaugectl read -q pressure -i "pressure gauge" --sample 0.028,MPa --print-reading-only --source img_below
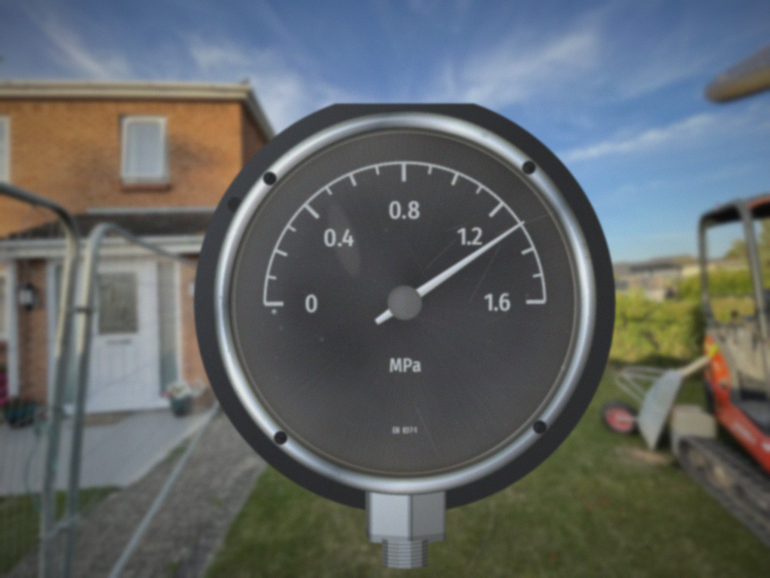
1.3,MPa
